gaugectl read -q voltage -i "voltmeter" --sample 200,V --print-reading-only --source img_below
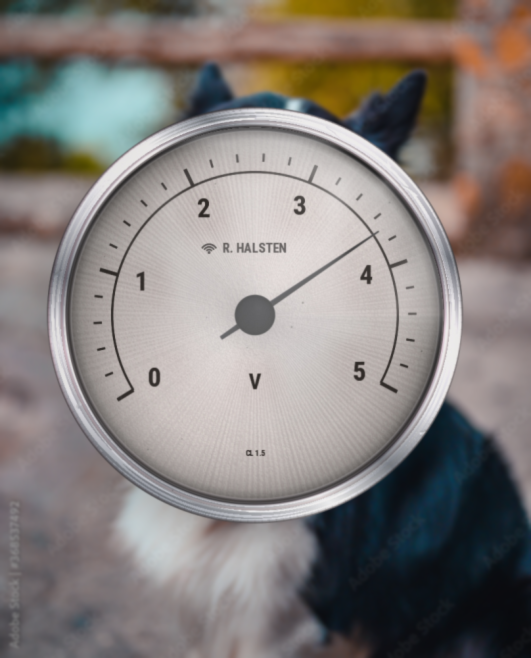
3.7,V
